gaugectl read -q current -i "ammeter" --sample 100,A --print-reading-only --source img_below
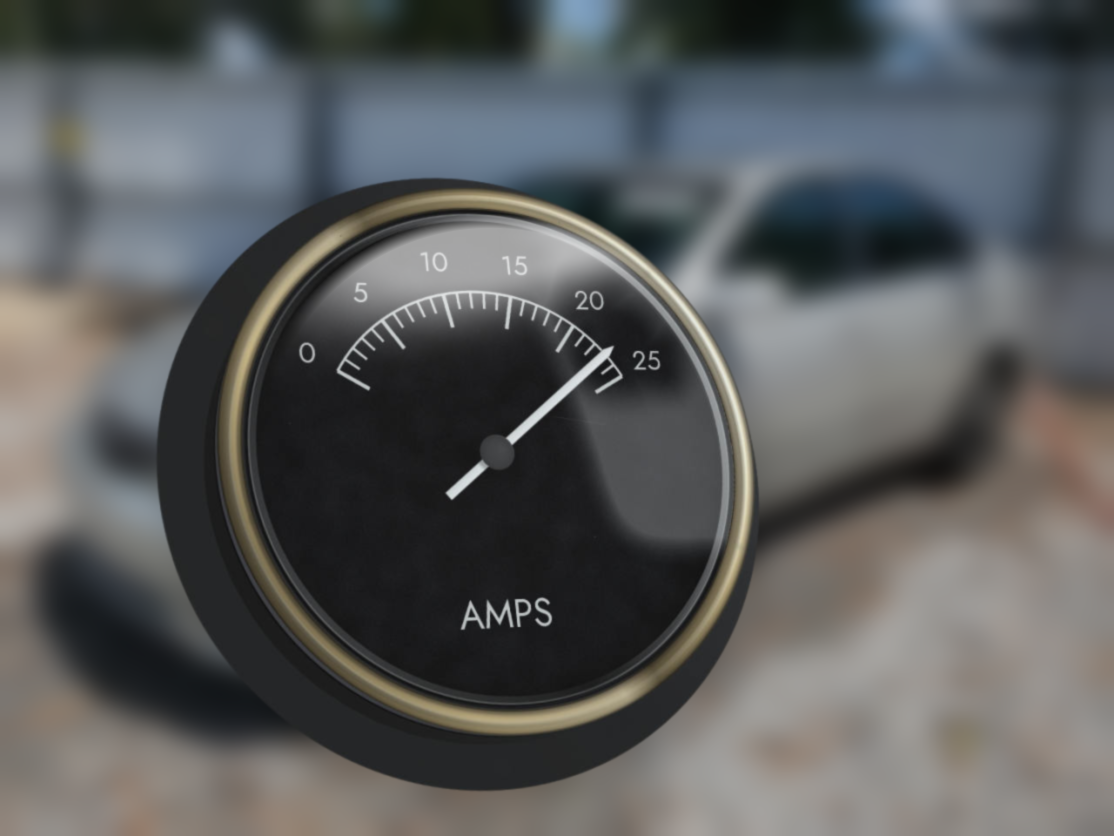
23,A
